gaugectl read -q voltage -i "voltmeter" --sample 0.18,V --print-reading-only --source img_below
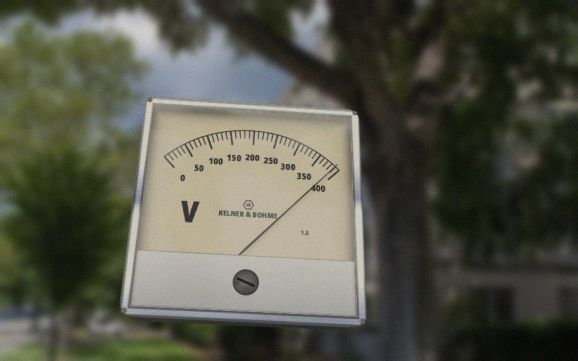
390,V
